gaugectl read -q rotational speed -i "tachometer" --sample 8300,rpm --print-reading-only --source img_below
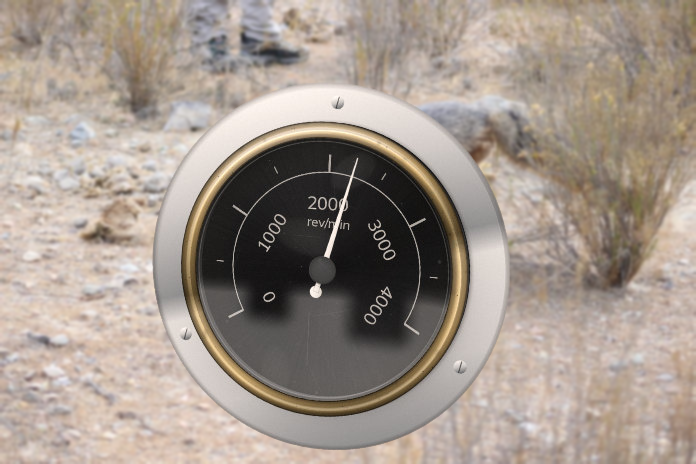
2250,rpm
